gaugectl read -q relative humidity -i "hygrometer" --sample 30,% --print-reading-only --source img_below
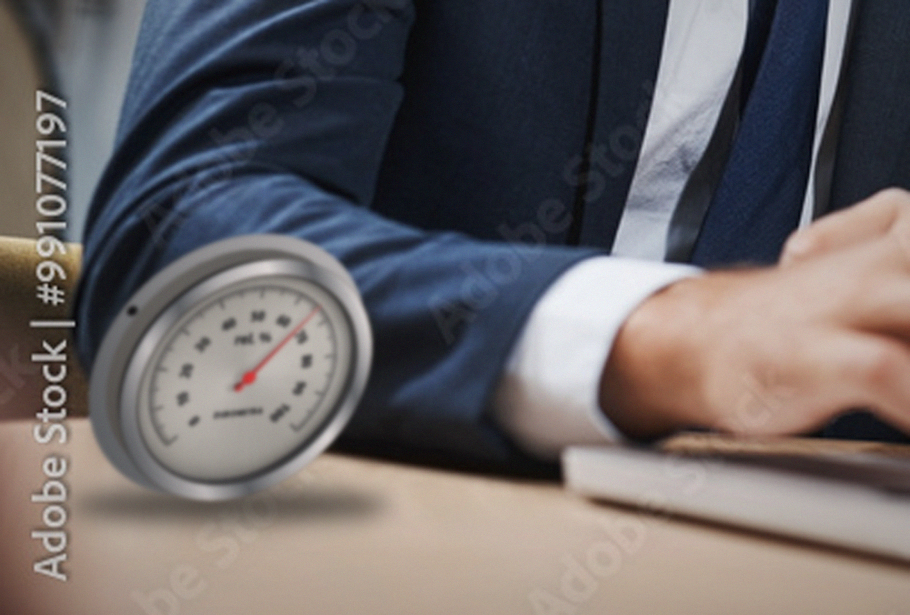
65,%
